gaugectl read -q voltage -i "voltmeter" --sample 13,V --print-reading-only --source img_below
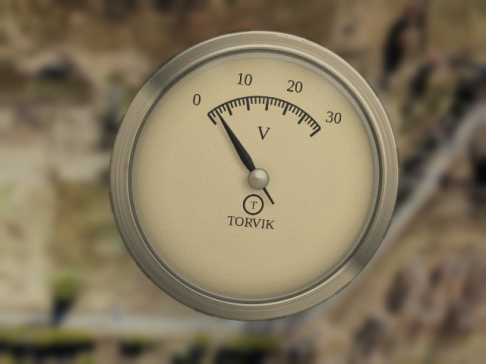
2,V
